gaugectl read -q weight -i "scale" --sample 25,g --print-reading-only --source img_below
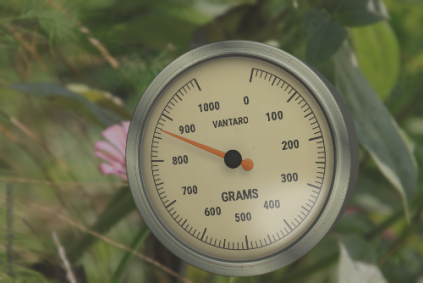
870,g
